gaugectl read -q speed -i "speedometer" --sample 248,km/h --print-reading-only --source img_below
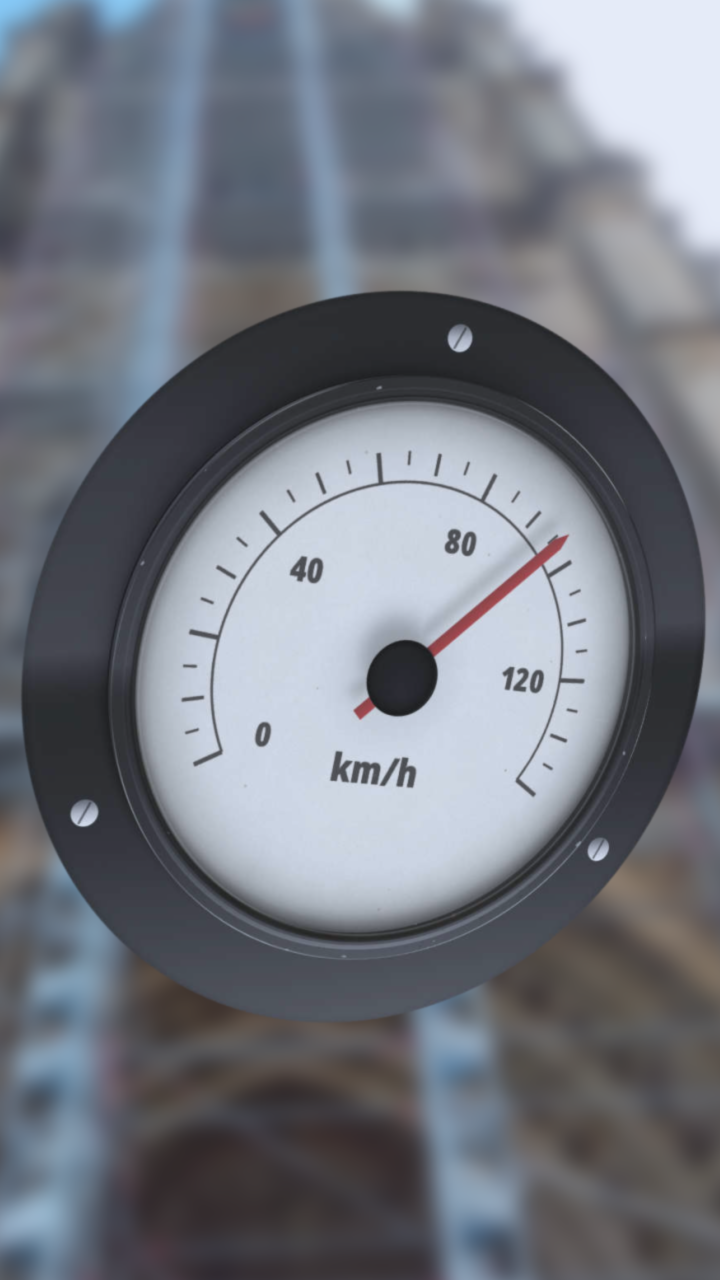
95,km/h
